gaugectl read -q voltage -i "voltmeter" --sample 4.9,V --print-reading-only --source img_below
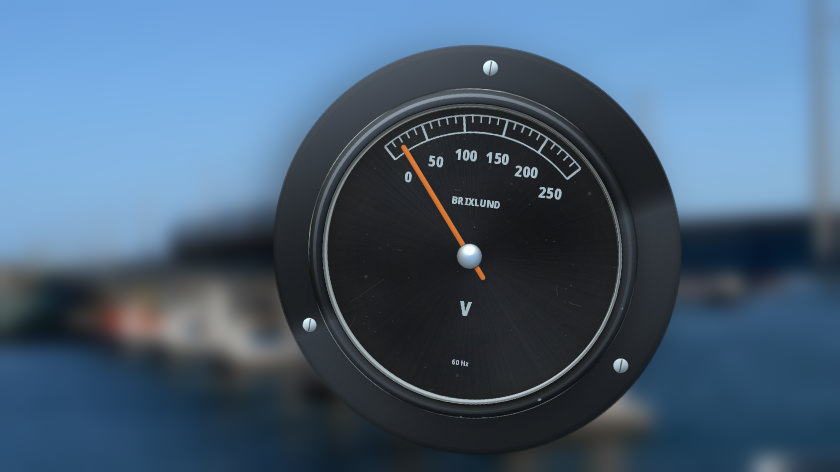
20,V
